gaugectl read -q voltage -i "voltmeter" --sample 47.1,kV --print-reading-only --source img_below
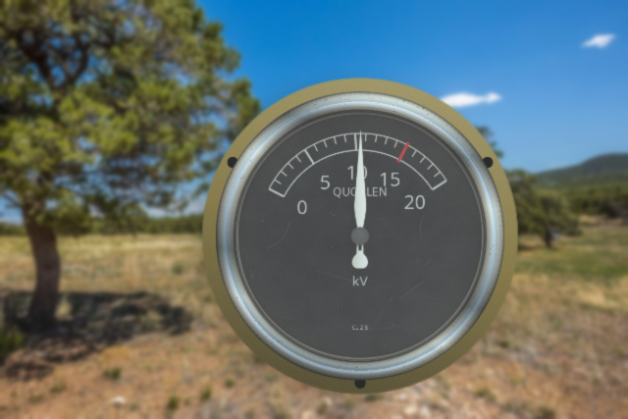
10.5,kV
